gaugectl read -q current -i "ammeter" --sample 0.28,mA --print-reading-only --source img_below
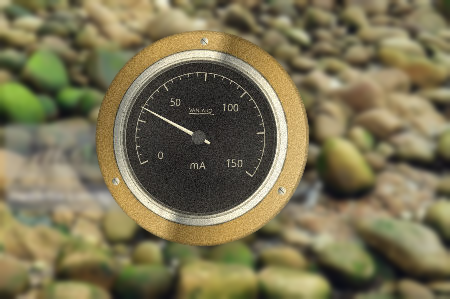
32.5,mA
